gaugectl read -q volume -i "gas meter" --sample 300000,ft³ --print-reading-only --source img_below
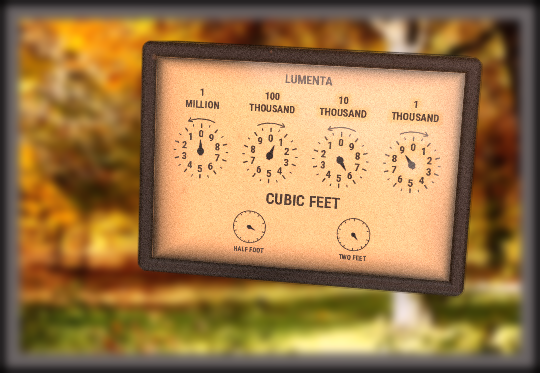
5900,ft³
